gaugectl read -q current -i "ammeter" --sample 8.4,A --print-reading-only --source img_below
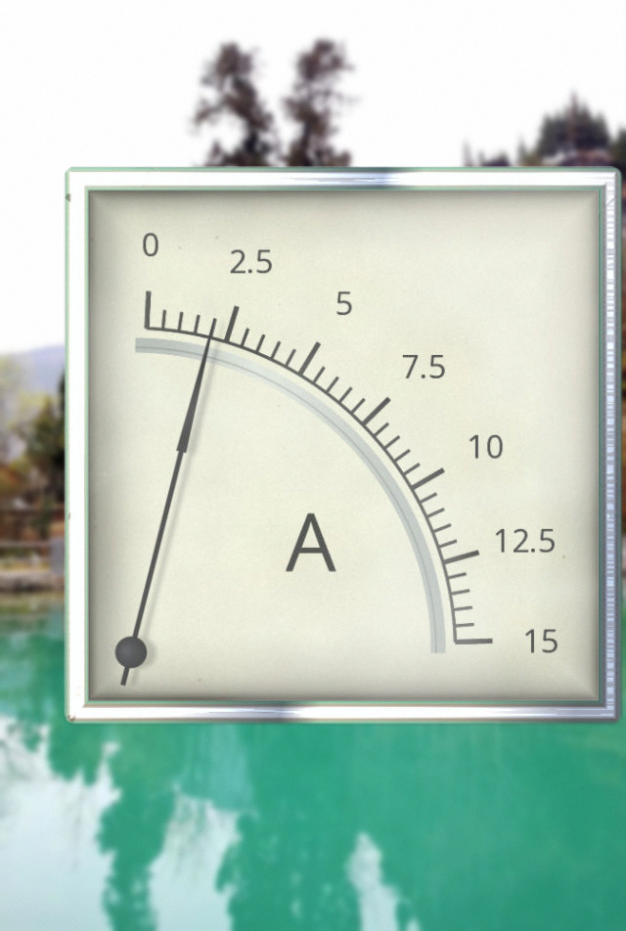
2,A
